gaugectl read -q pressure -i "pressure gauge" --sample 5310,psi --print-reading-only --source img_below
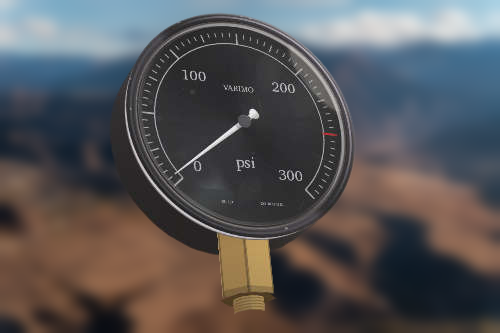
5,psi
